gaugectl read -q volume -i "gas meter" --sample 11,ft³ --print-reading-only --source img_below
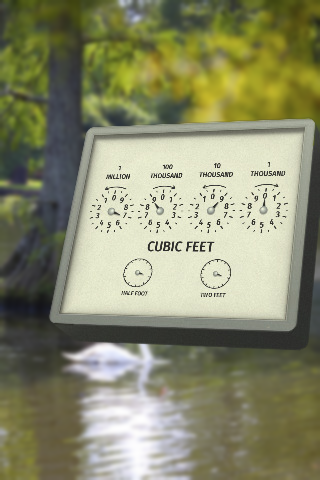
689000,ft³
